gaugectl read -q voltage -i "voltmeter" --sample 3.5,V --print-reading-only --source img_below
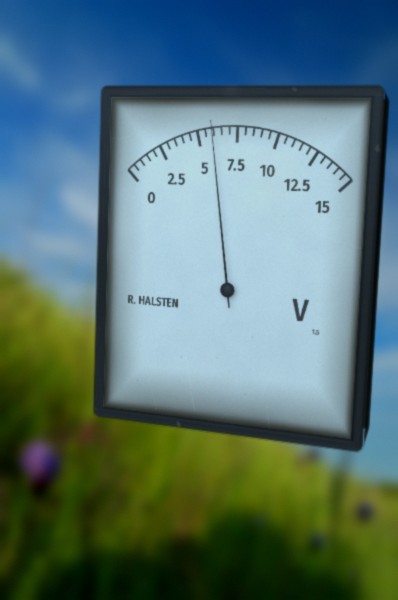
6,V
